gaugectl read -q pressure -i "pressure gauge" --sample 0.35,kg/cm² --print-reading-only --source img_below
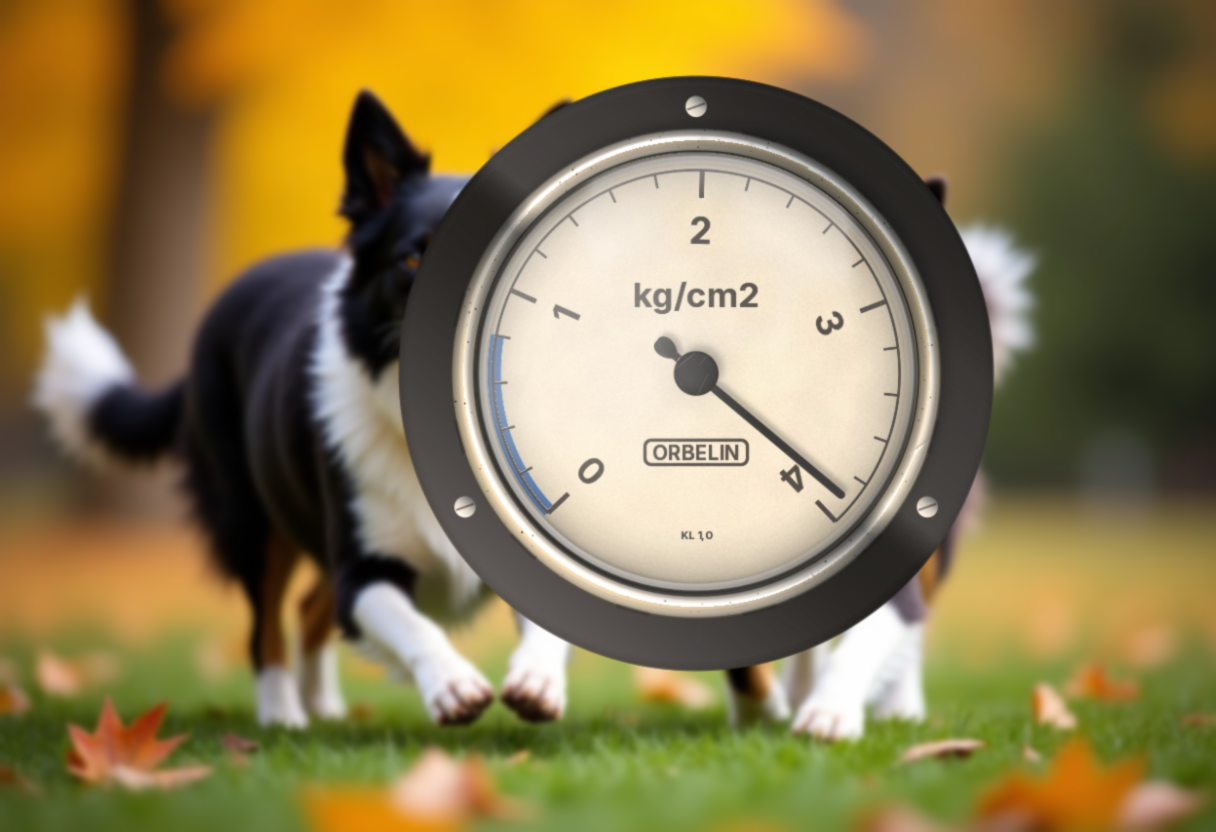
3.9,kg/cm²
